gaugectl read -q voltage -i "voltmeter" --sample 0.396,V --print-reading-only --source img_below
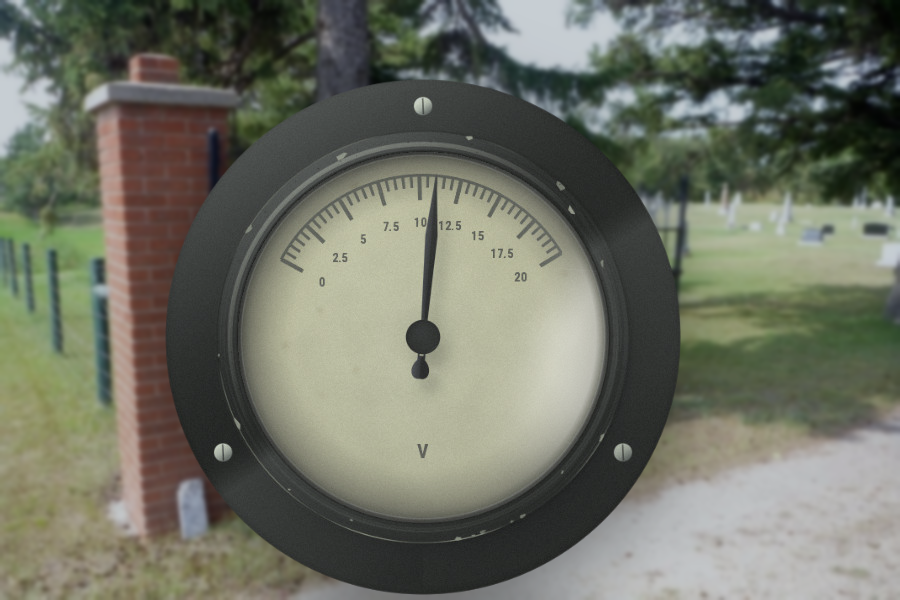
11,V
